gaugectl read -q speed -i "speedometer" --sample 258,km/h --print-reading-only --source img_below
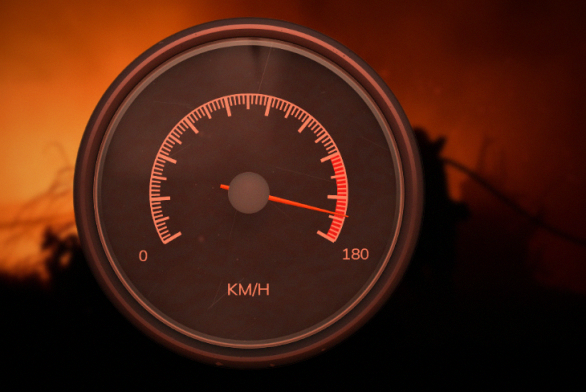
168,km/h
